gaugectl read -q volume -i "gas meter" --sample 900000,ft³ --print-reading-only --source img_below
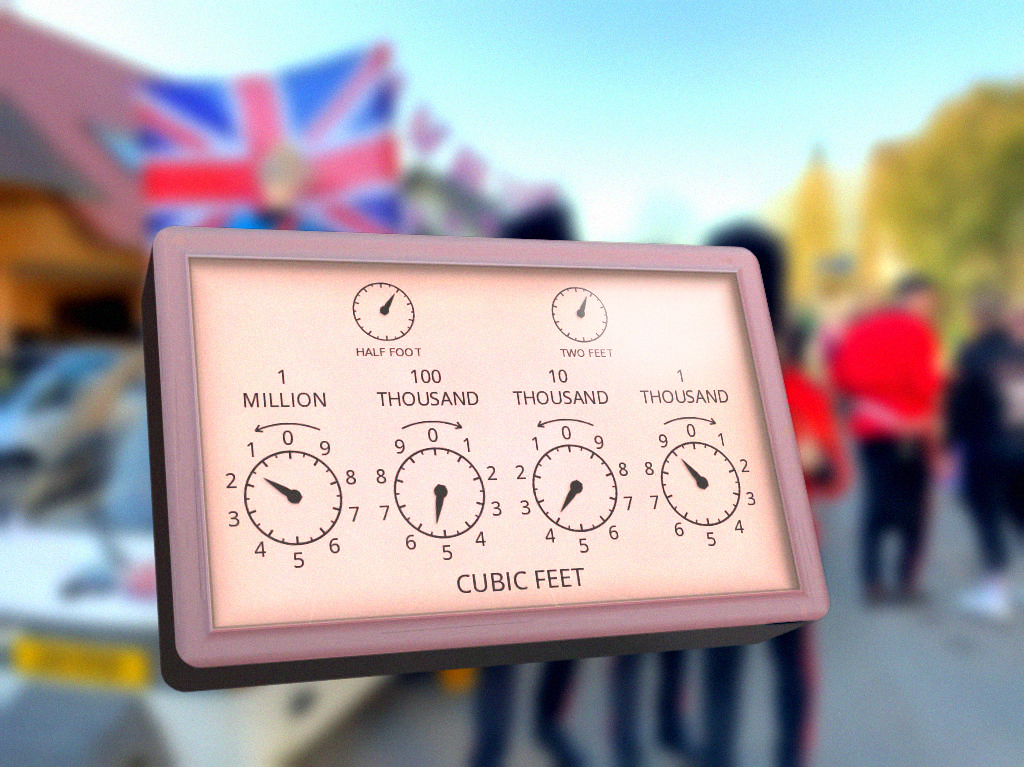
153900,ft³
